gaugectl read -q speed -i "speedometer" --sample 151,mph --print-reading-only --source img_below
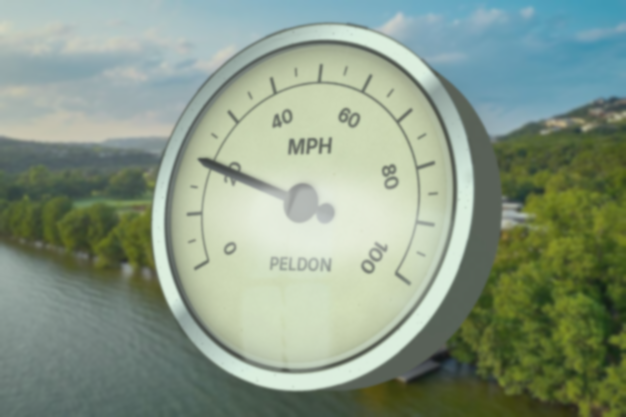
20,mph
